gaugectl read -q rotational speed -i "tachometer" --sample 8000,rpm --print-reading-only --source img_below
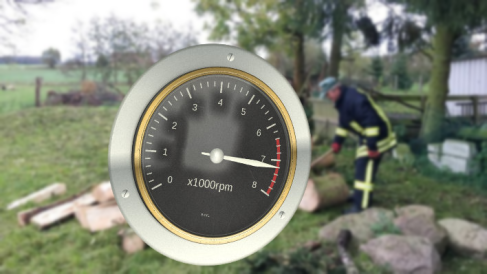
7200,rpm
